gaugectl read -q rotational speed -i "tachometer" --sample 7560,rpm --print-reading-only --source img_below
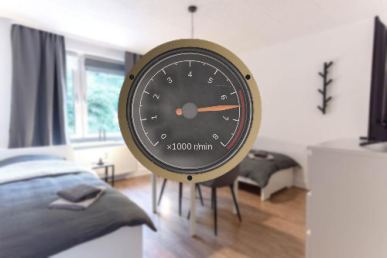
6500,rpm
